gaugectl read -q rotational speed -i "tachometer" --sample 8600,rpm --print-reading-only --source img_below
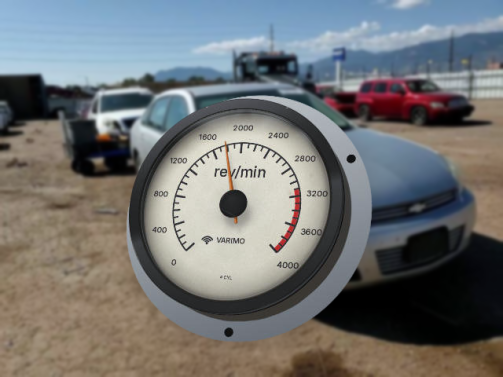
1800,rpm
